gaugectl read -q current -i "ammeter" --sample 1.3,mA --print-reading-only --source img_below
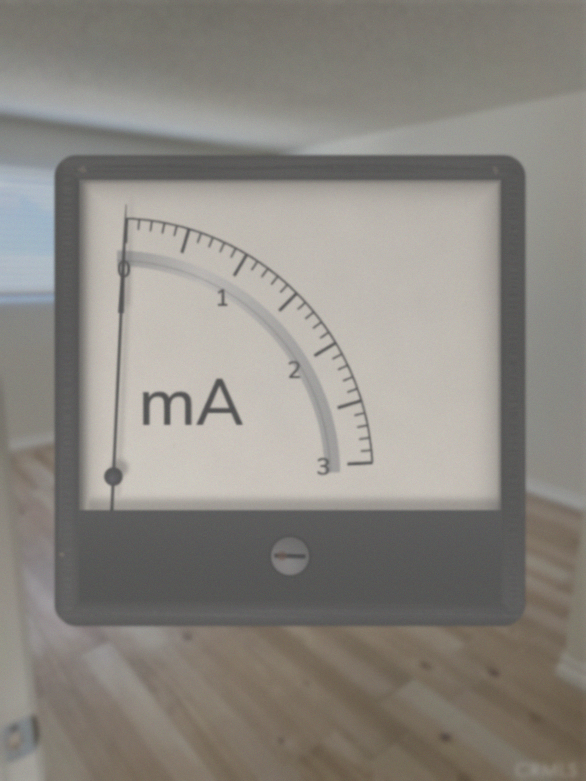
0,mA
